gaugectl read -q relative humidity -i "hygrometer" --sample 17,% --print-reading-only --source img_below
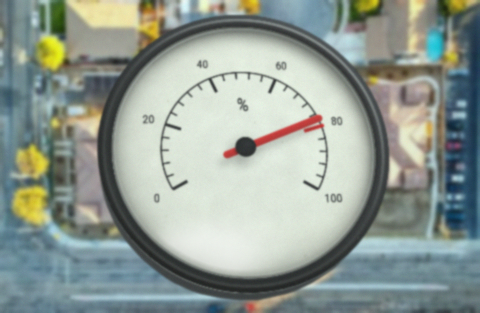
78,%
